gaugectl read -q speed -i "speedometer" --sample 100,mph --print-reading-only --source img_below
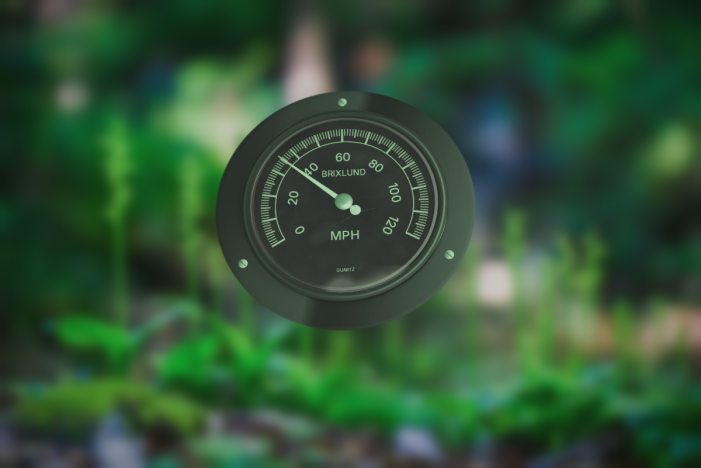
35,mph
